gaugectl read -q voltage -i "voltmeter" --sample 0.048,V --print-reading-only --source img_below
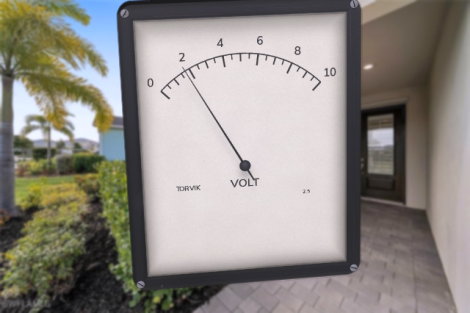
1.75,V
